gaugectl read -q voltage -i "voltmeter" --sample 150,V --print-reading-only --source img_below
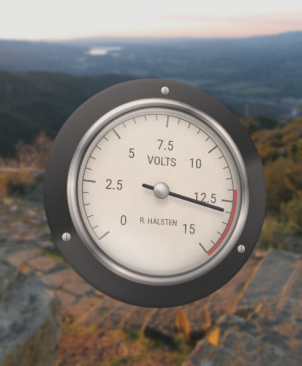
13,V
